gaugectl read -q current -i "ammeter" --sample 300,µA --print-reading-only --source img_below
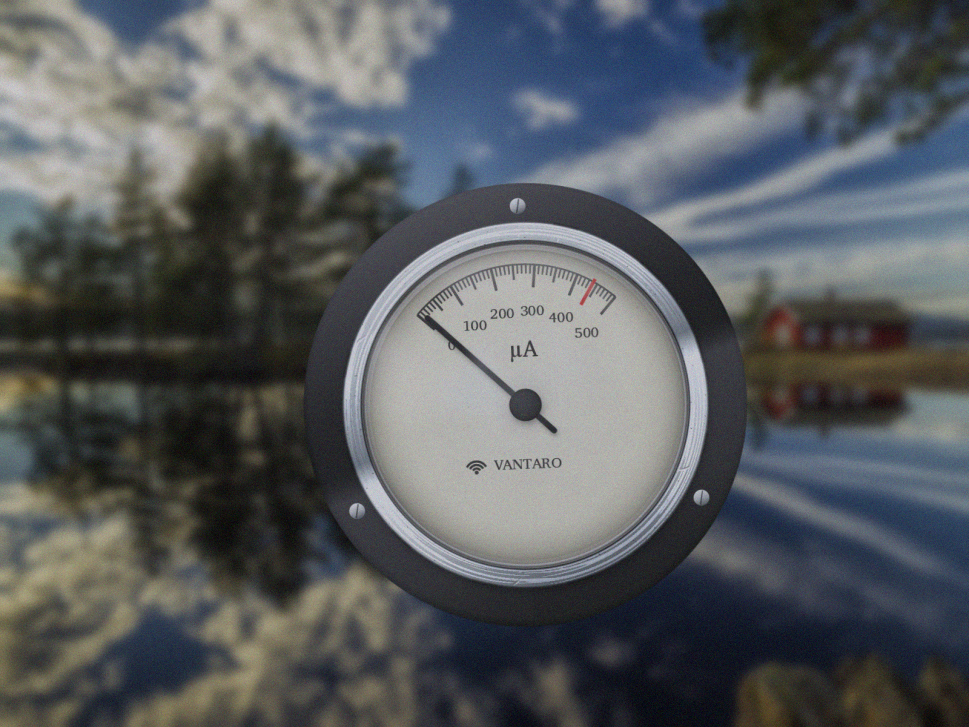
10,µA
